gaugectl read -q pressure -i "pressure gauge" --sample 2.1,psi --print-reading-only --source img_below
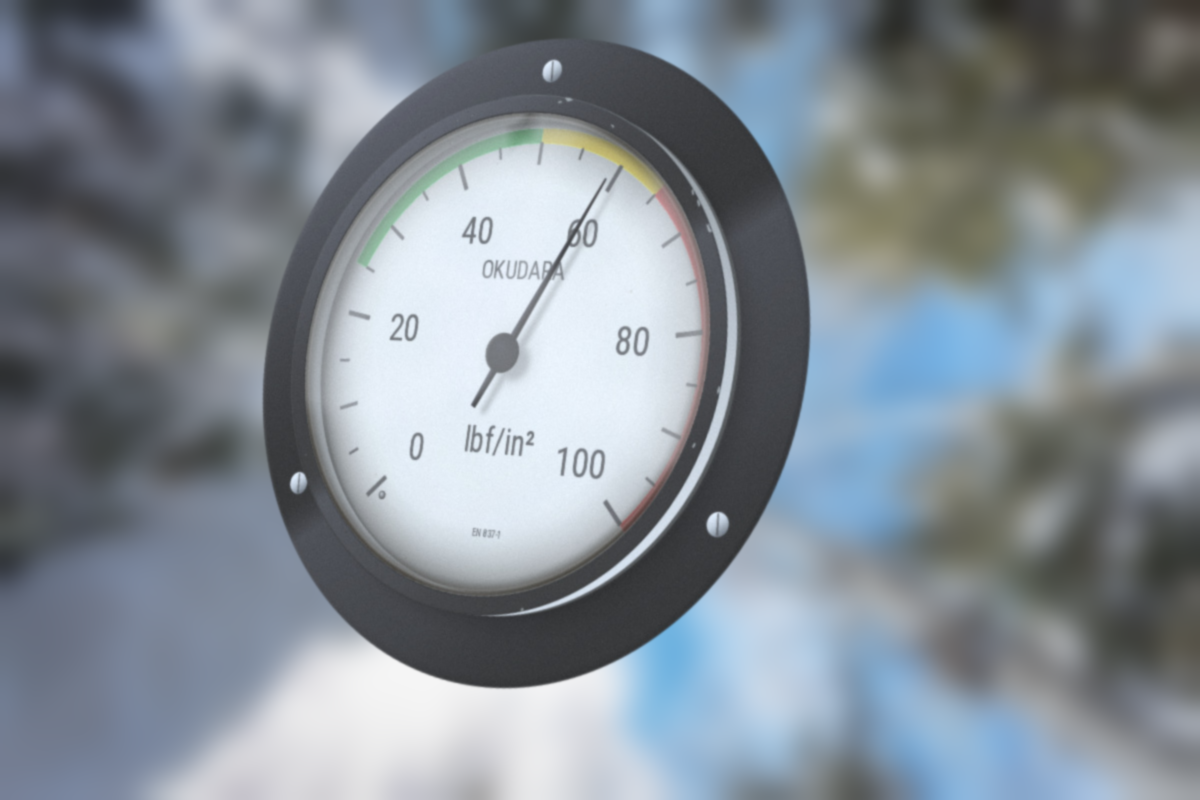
60,psi
